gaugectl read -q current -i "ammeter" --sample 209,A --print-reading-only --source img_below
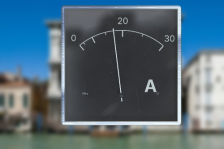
17.5,A
